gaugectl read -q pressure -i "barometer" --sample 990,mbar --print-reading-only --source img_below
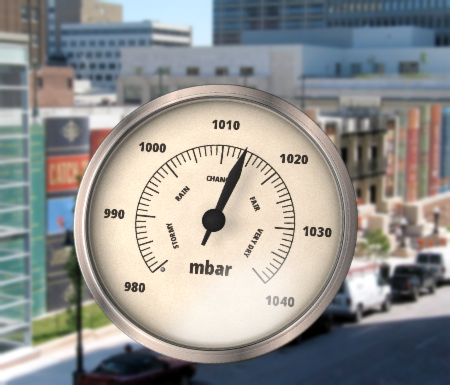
1014,mbar
